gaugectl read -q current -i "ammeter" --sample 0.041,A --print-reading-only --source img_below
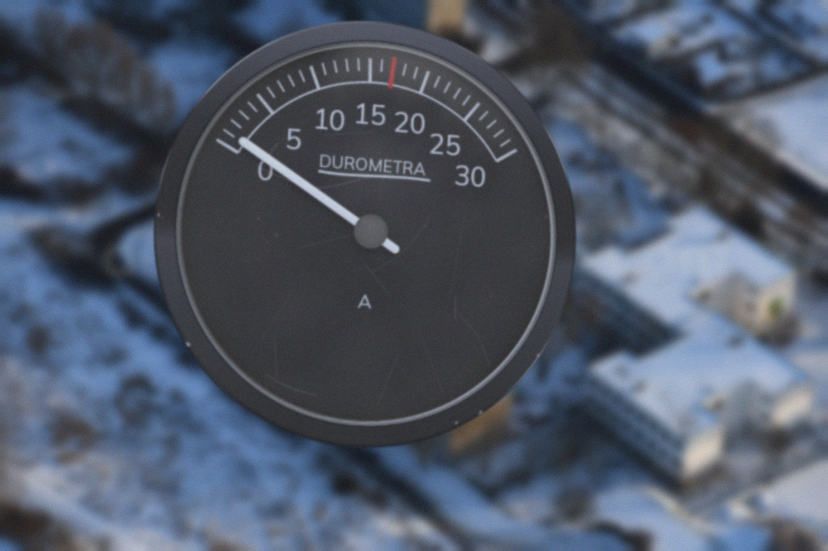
1,A
